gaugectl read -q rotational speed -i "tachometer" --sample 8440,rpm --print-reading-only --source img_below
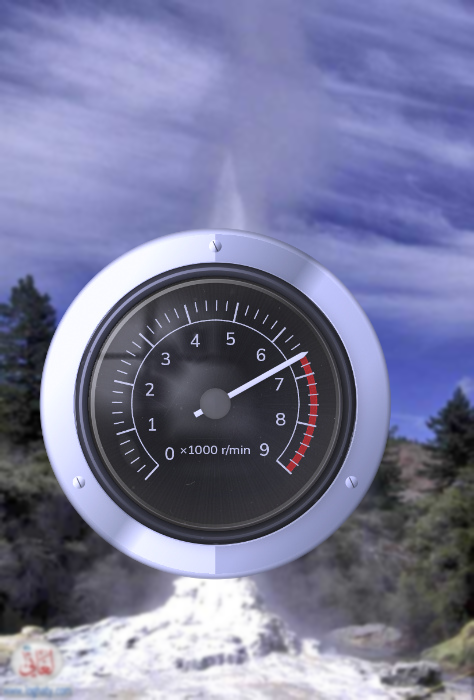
6600,rpm
